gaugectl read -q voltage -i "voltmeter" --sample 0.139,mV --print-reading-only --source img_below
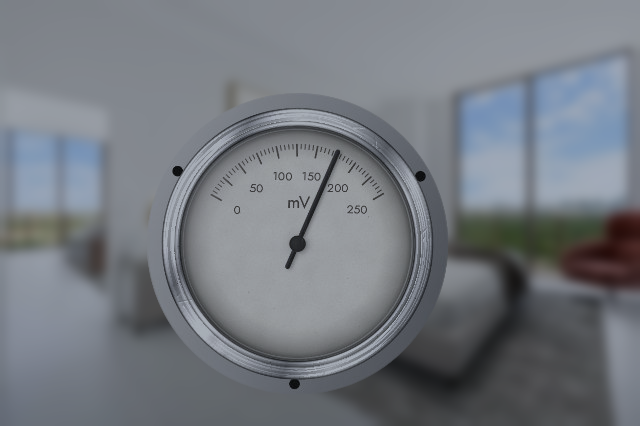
175,mV
